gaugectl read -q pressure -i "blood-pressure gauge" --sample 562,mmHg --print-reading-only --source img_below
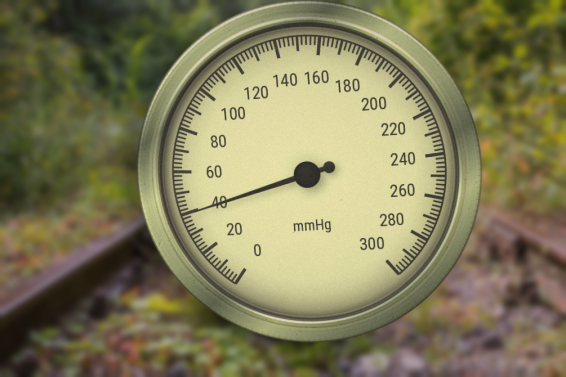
40,mmHg
